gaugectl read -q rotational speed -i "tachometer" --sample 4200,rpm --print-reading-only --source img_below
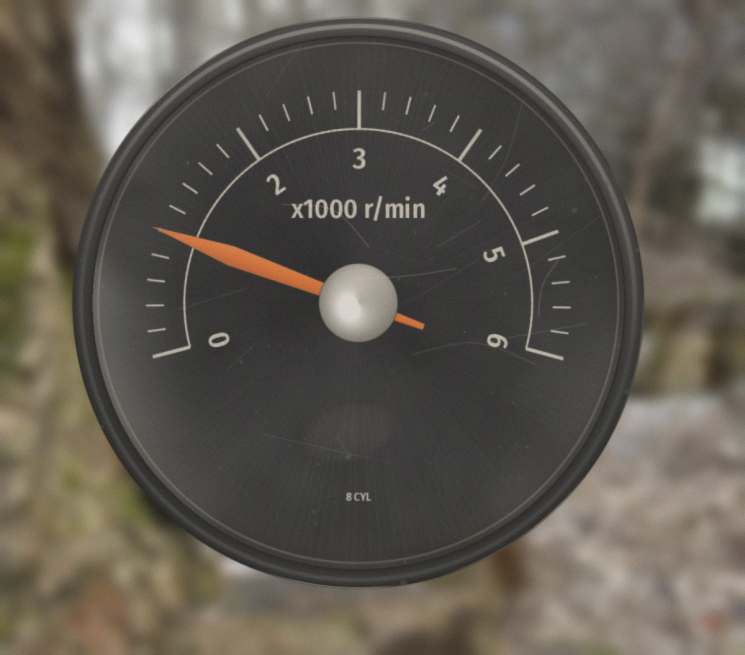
1000,rpm
